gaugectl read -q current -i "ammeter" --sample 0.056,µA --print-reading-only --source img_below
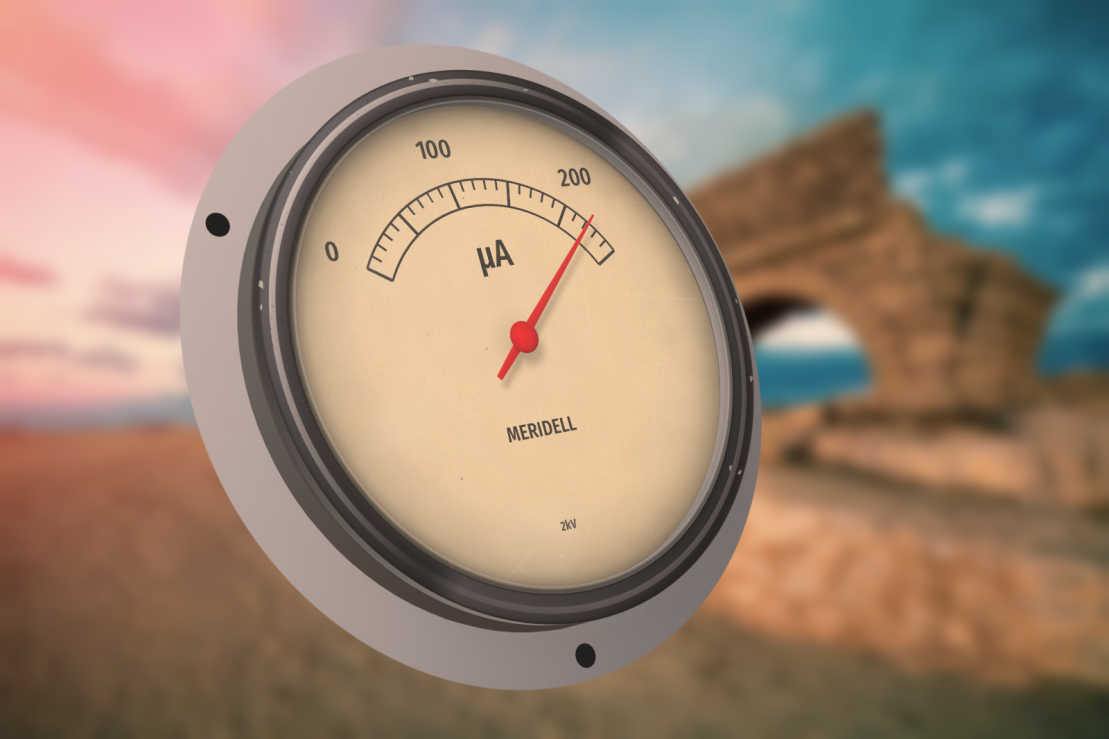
220,µA
